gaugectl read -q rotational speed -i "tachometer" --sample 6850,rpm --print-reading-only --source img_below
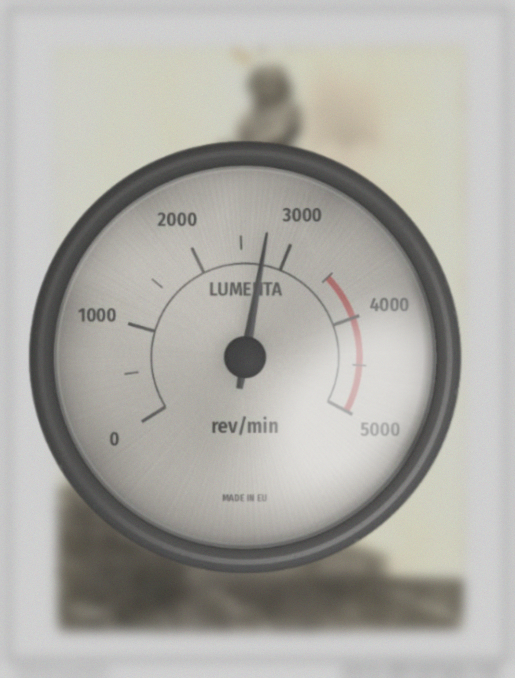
2750,rpm
